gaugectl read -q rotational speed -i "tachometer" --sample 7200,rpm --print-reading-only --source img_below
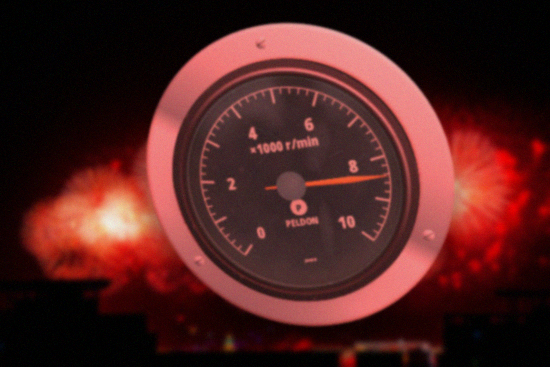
8400,rpm
